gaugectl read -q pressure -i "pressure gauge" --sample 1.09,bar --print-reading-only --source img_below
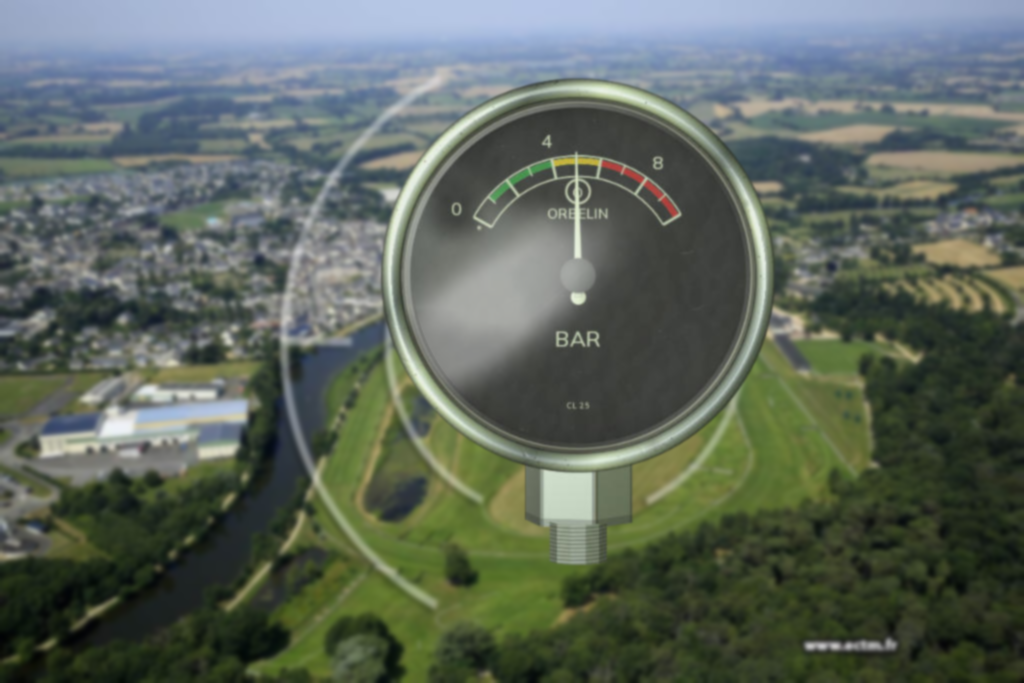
5,bar
